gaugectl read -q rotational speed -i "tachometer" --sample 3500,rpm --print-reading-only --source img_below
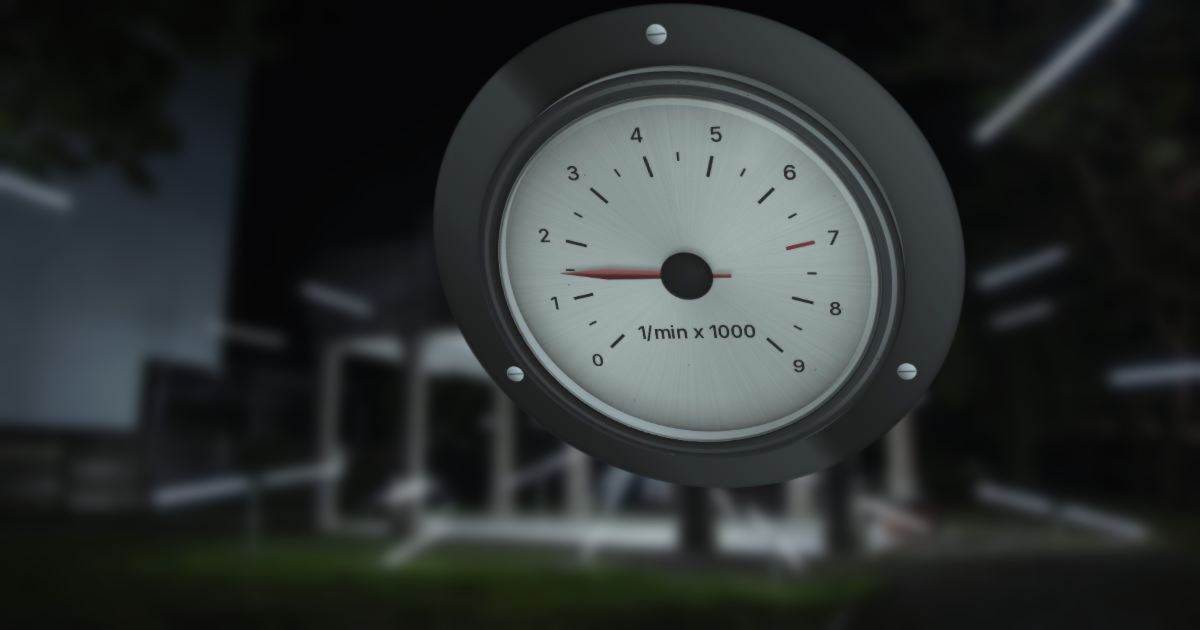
1500,rpm
